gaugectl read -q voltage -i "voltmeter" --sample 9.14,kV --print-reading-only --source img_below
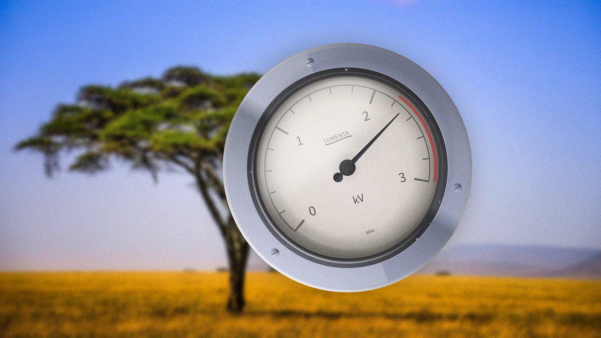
2.3,kV
